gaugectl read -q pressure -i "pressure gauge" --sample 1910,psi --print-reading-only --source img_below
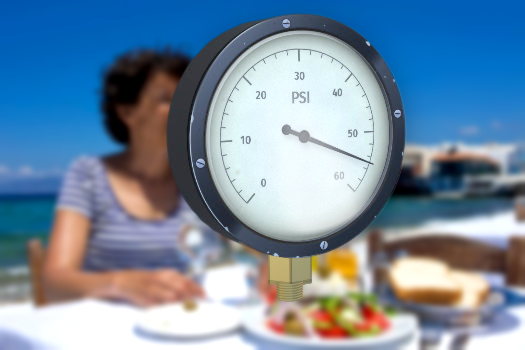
55,psi
